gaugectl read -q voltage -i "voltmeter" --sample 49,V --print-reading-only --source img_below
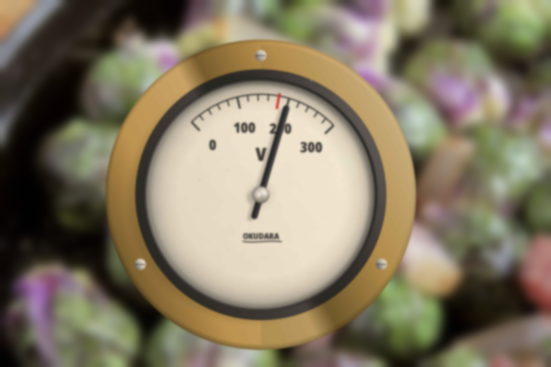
200,V
